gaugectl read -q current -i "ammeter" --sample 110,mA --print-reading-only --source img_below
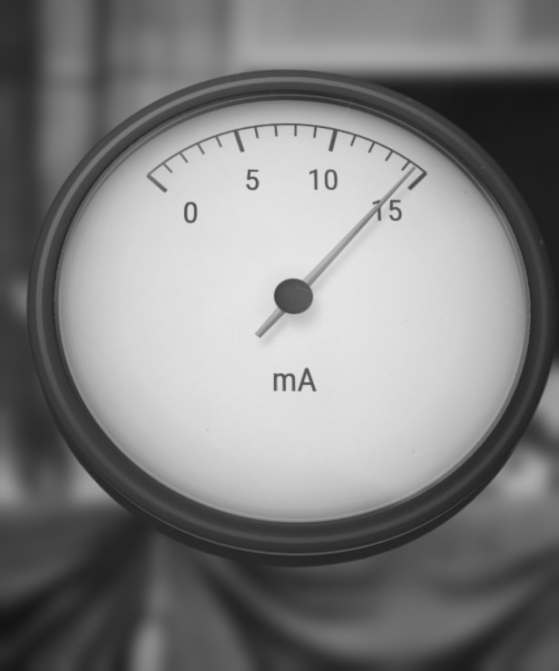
14.5,mA
